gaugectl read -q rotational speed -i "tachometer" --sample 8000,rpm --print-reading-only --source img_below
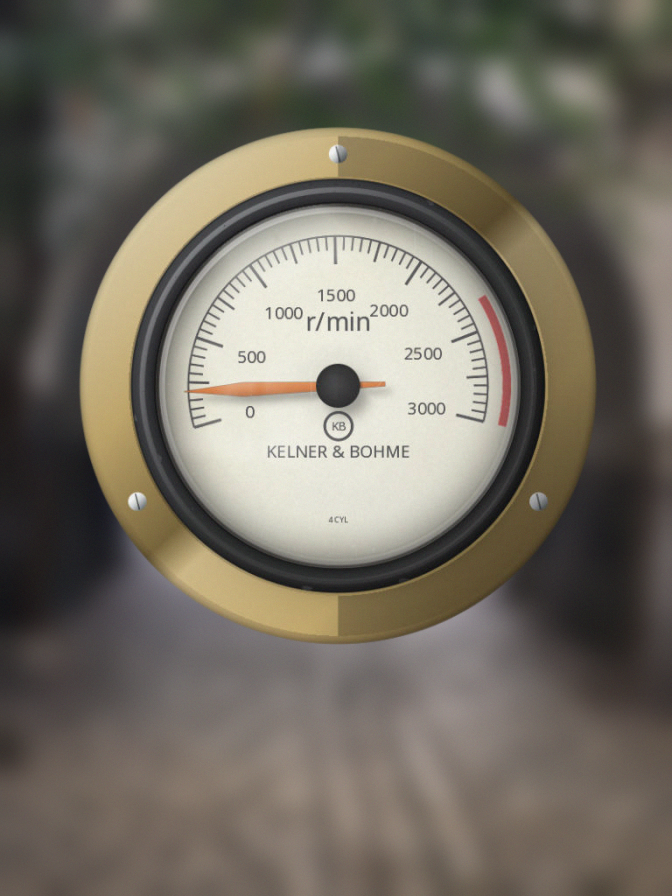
200,rpm
